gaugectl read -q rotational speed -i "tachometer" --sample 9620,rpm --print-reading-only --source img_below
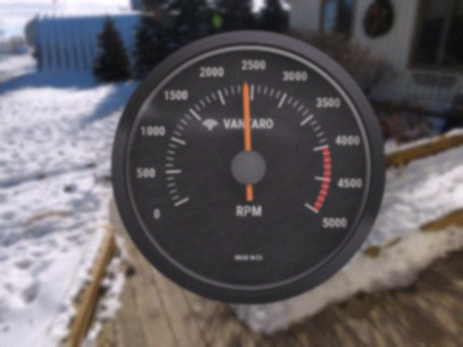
2400,rpm
